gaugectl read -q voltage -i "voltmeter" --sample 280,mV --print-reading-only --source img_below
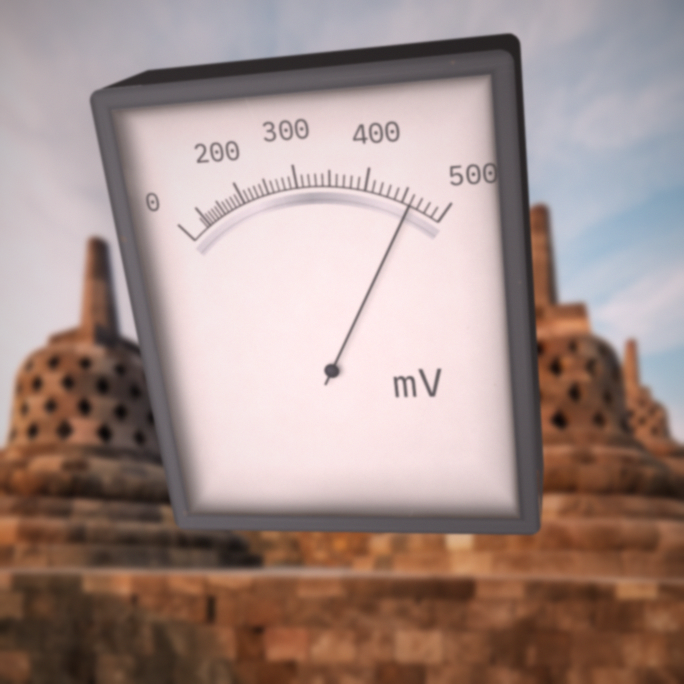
460,mV
